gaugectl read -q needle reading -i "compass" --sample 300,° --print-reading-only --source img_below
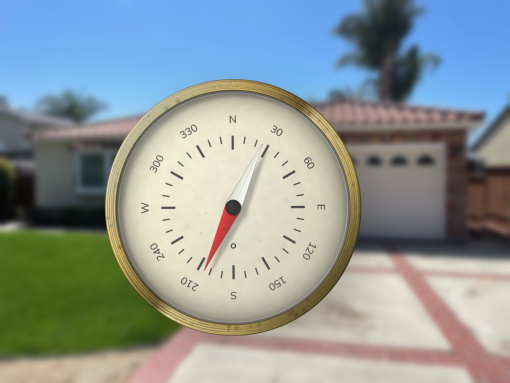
205,°
